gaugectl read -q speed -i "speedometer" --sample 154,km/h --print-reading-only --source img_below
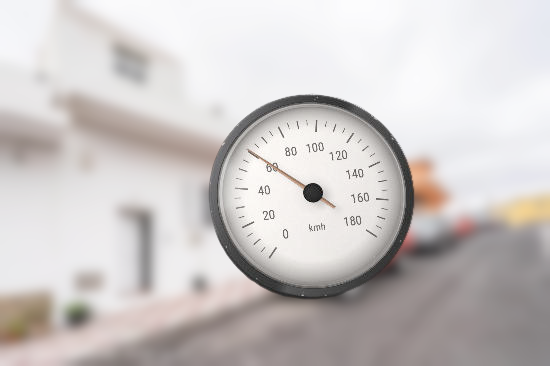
60,km/h
